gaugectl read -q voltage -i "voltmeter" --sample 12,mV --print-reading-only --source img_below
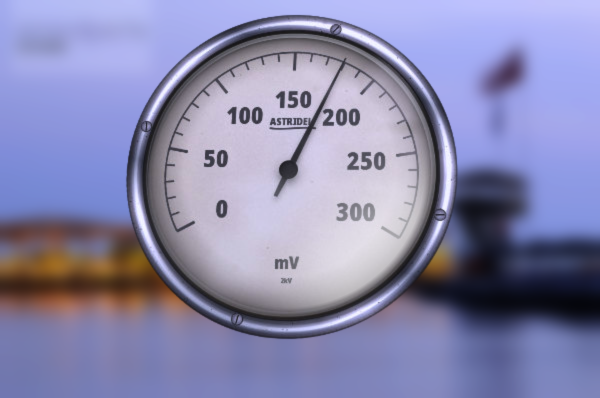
180,mV
